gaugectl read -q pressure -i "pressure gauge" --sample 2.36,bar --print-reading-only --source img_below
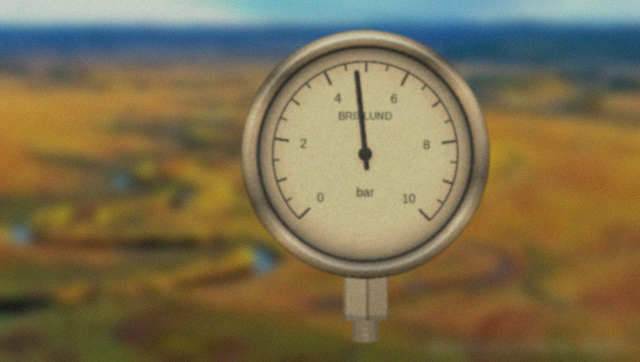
4.75,bar
